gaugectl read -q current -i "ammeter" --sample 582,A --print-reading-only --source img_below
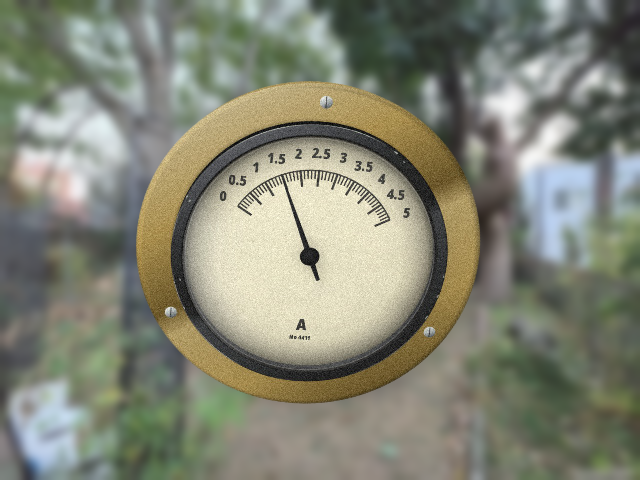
1.5,A
